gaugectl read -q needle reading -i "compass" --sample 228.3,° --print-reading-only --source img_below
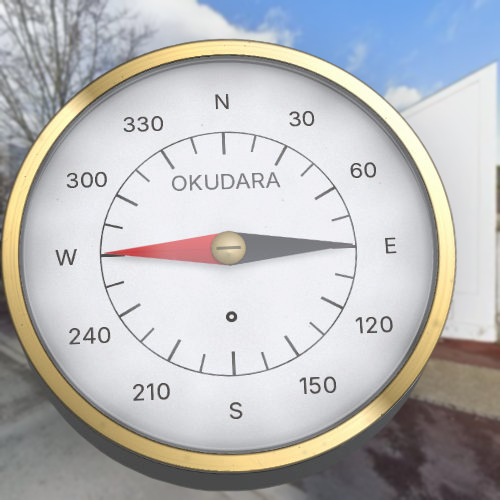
270,°
